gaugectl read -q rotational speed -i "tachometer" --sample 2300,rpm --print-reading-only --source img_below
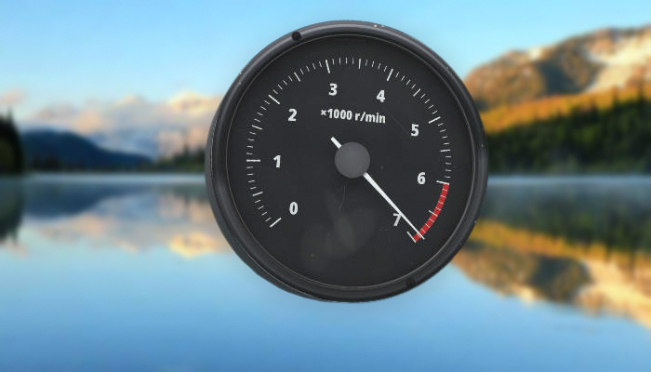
6900,rpm
